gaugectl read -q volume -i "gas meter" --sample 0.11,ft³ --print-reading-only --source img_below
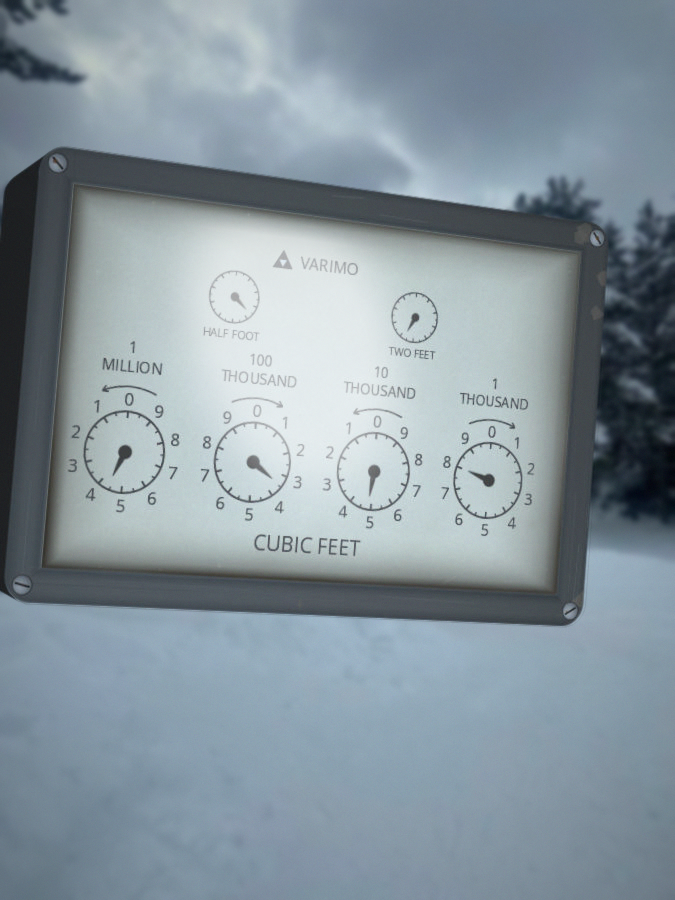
434800,ft³
